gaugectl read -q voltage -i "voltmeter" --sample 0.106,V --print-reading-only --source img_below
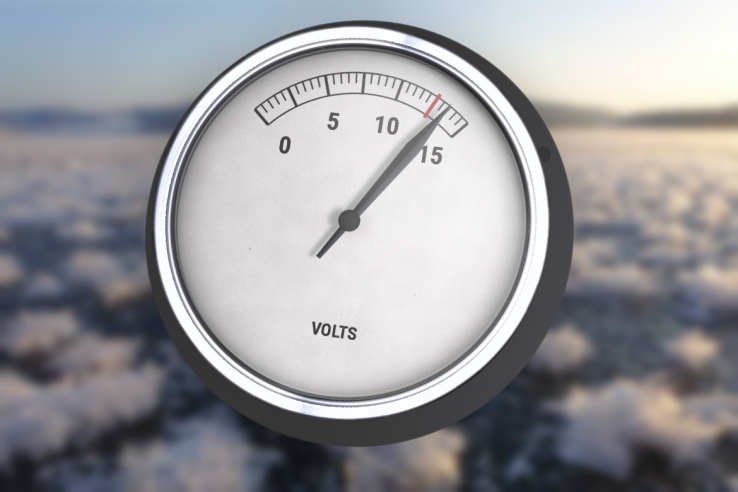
13.5,V
